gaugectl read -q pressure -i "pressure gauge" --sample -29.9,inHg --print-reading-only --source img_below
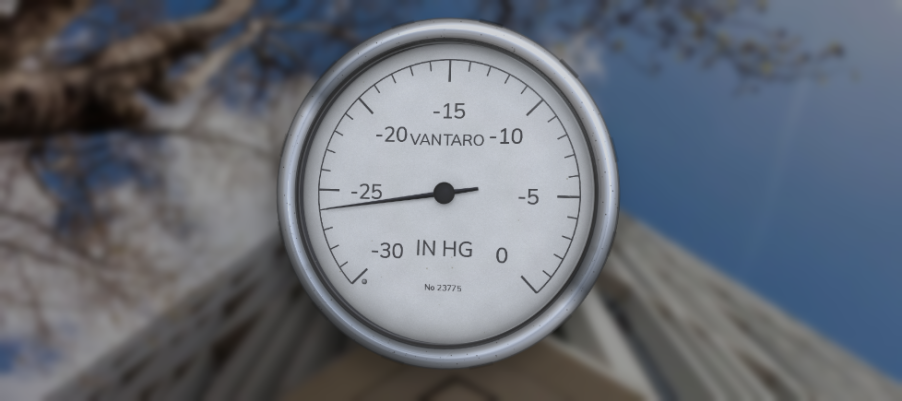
-26,inHg
